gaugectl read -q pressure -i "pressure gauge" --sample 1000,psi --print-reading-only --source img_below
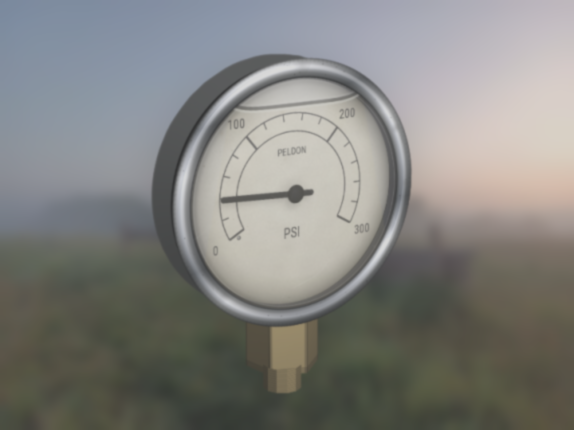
40,psi
